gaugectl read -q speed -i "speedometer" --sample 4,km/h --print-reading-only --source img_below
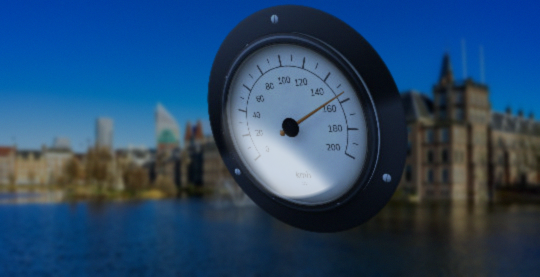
155,km/h
